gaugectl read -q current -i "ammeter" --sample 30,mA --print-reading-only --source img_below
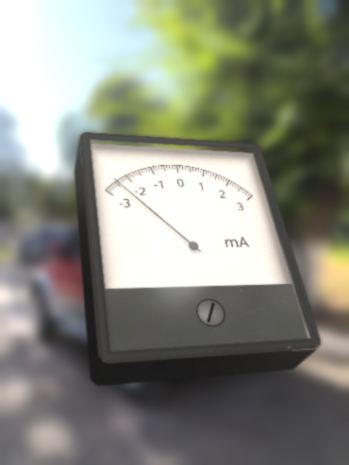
-2.5,mA
